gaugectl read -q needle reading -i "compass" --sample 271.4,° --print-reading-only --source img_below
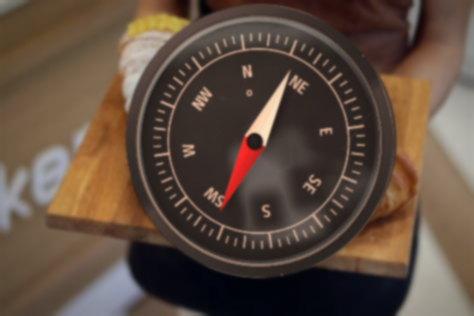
215,°
